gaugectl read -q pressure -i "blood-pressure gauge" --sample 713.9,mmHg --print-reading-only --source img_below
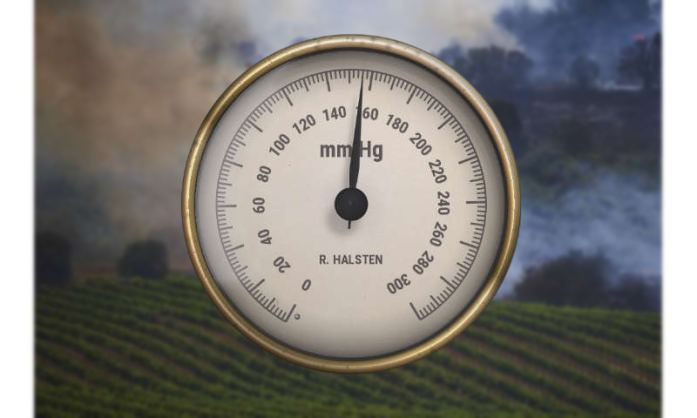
156,mmHg
